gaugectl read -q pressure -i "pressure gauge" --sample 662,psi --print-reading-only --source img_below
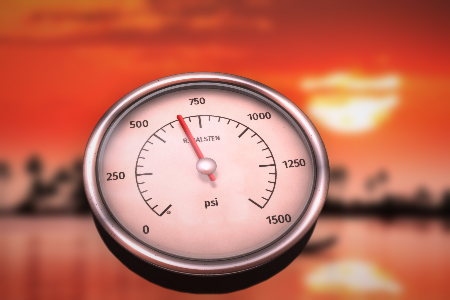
650,psi
